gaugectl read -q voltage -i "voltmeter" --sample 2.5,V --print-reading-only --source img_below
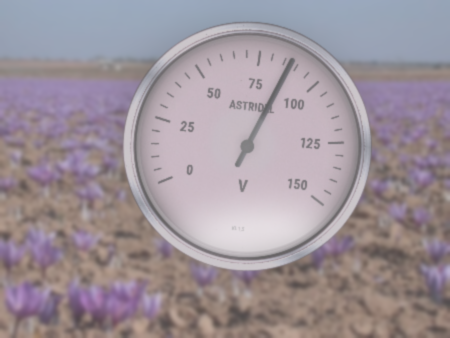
87.5,V
